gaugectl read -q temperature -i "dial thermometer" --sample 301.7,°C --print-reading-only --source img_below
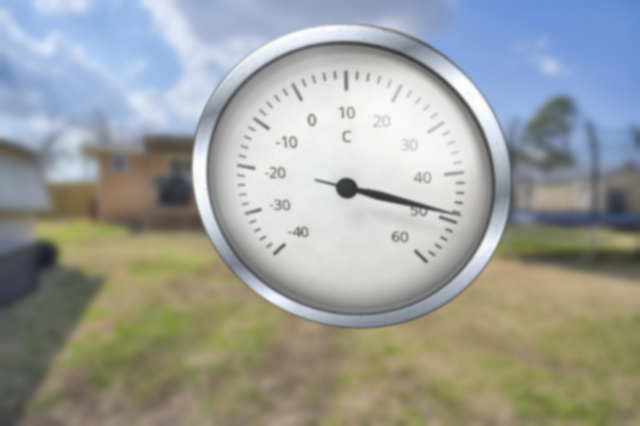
48,°C
